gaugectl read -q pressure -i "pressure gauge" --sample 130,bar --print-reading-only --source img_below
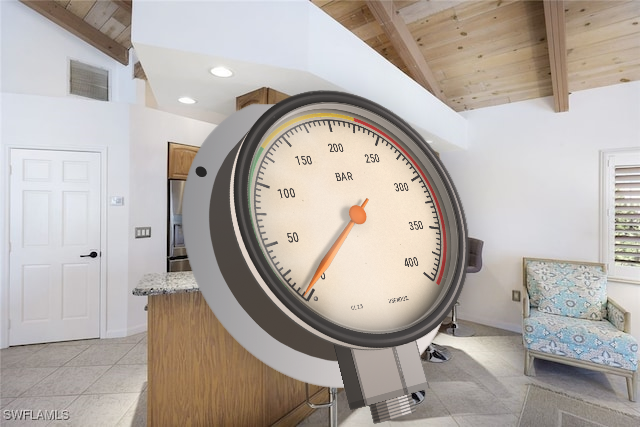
5,bar
